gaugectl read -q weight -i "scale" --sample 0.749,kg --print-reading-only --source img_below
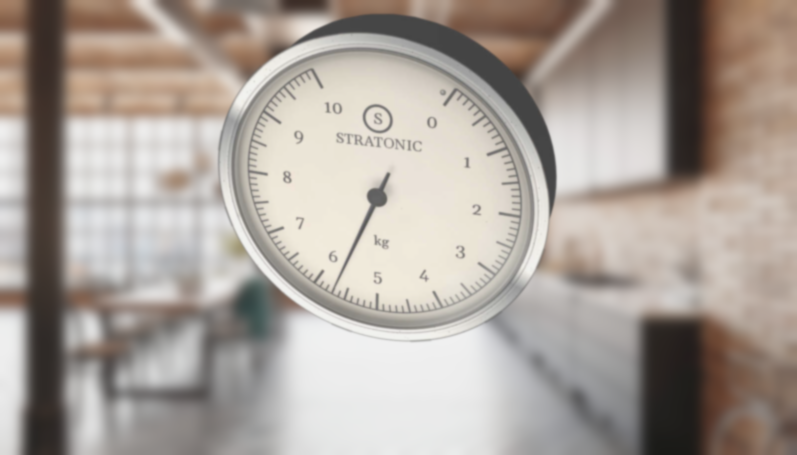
5.7,kg
